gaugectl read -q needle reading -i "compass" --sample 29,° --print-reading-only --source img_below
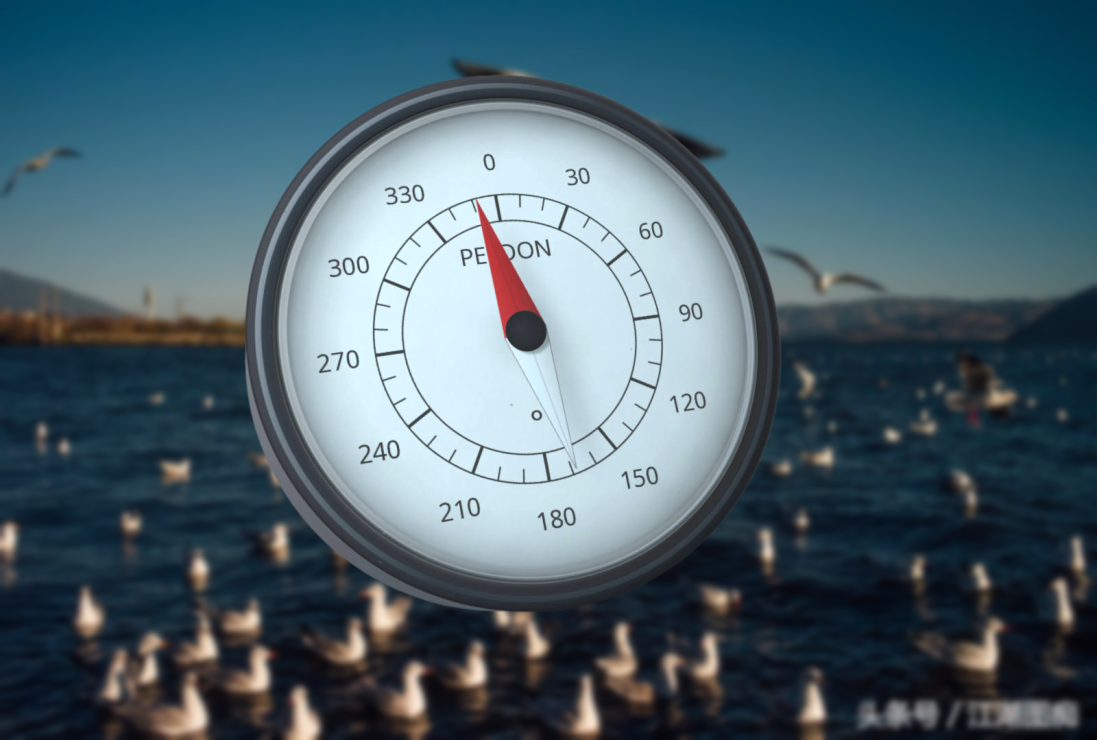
350,°
